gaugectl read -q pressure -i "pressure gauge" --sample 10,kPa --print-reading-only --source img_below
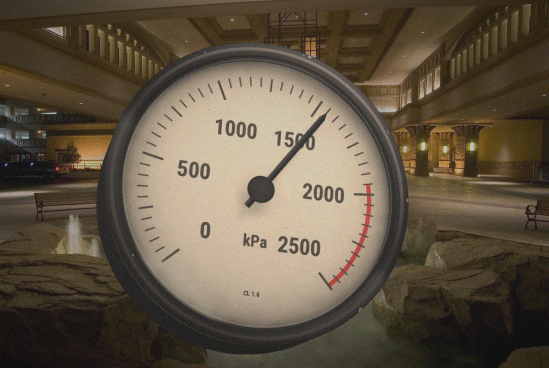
1550,kPa
